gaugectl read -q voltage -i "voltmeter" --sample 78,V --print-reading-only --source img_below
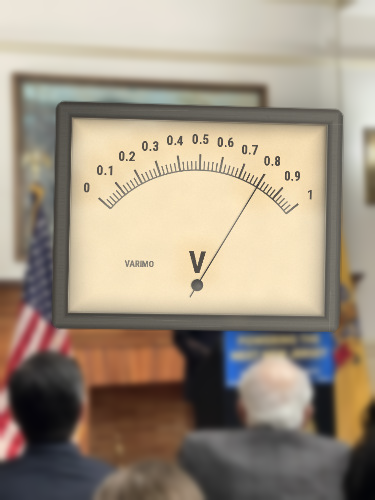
0.8,V
